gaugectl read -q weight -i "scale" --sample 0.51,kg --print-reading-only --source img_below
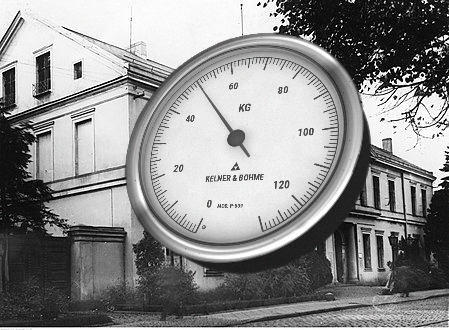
50,kg
